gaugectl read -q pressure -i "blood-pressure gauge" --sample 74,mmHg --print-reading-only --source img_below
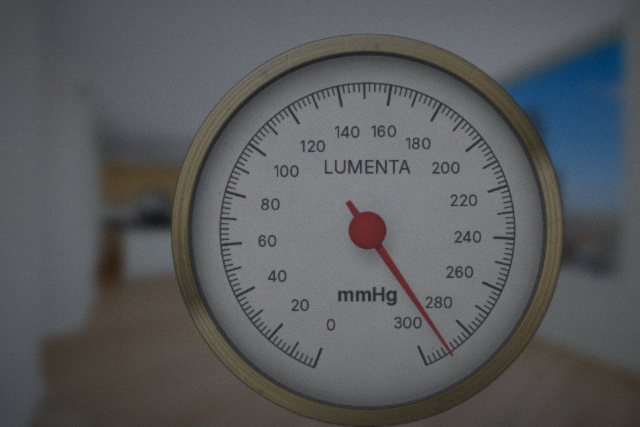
290,mmHg
